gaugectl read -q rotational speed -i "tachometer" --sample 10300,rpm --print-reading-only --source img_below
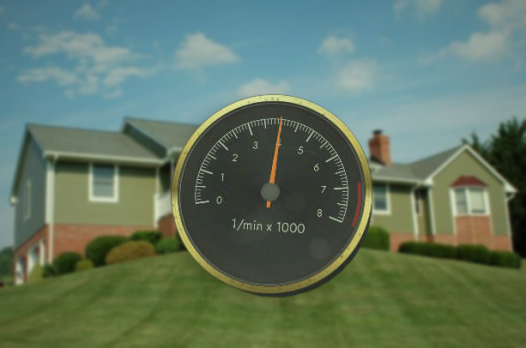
4000,rpm
